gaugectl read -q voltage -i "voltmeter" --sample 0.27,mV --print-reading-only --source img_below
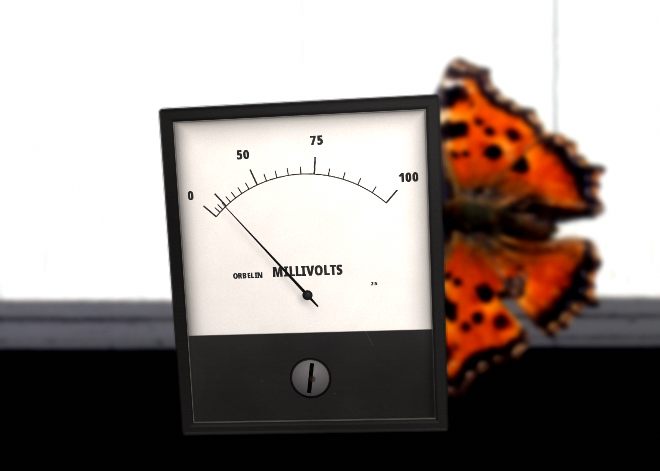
25,mV
